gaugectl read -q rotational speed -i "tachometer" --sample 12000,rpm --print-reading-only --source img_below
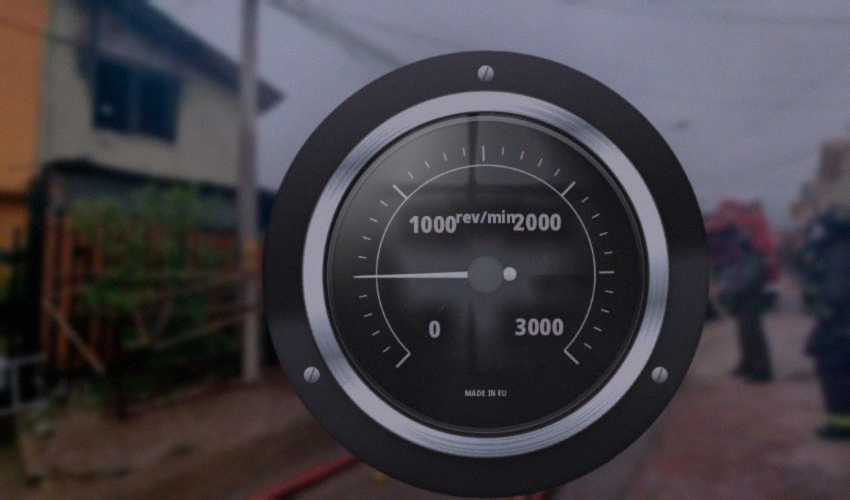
500,rpm
